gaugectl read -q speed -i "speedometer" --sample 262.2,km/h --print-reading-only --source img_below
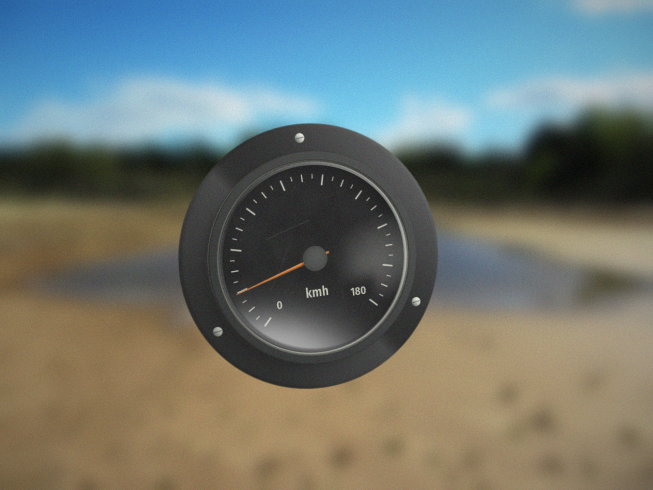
20,km/h
